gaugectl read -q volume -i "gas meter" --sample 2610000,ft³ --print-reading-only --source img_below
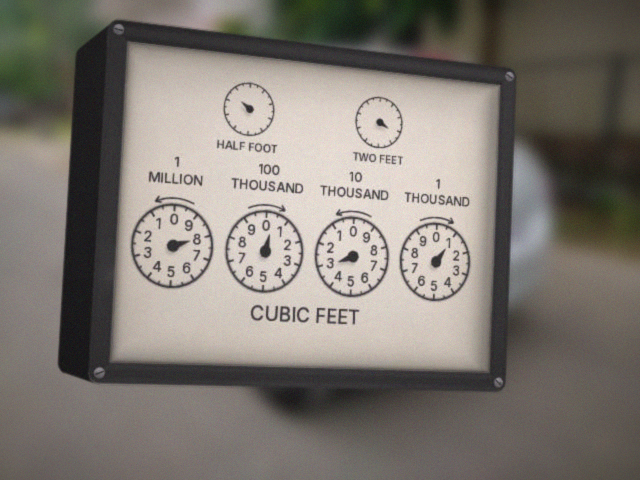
803100,ft³
